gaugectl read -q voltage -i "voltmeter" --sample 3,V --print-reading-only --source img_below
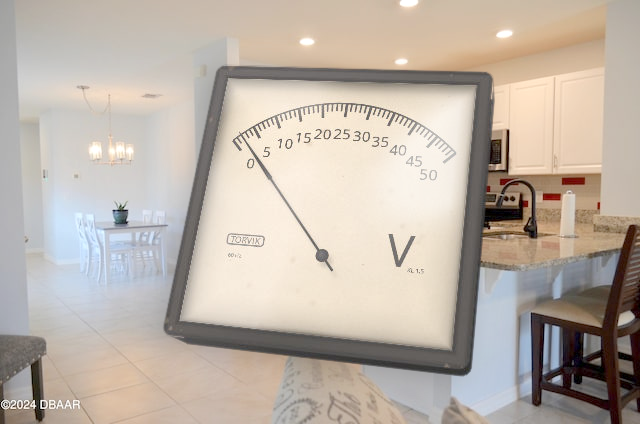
2,V
